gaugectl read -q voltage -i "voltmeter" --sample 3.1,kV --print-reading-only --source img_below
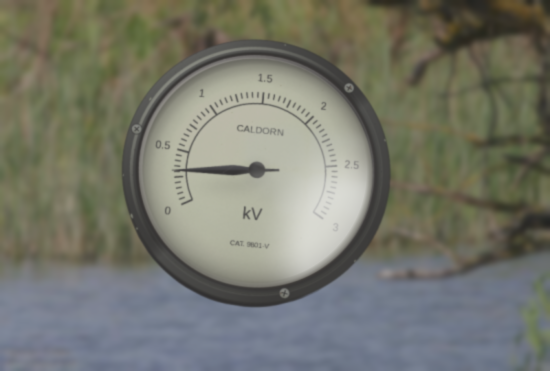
0.3,kV
